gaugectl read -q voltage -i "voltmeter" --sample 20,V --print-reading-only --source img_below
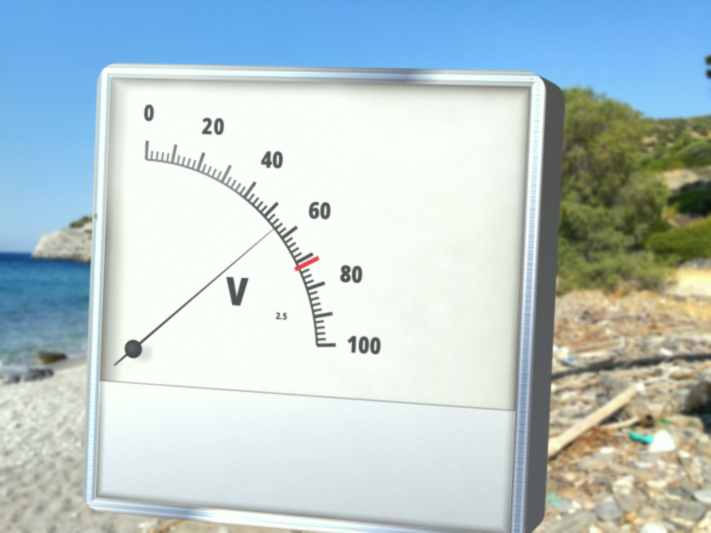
56,V
